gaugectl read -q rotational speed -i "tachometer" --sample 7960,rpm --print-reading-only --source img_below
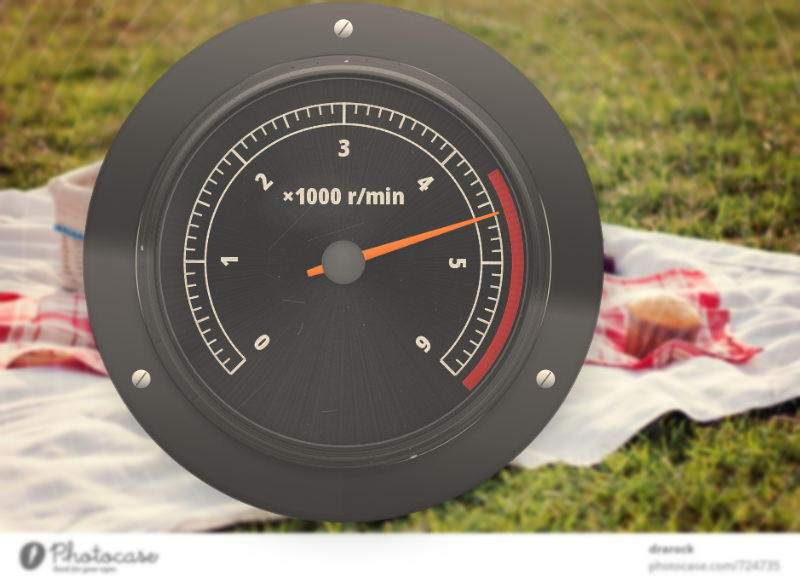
4600,rpm
